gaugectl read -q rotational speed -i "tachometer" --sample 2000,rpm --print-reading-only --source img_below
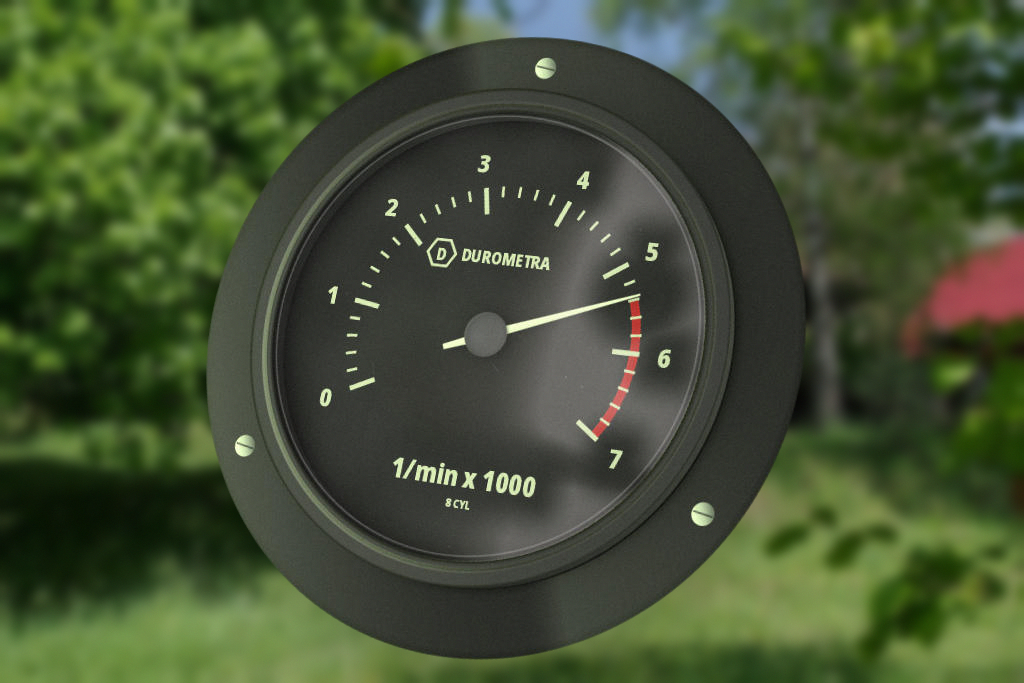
5400,rpm
